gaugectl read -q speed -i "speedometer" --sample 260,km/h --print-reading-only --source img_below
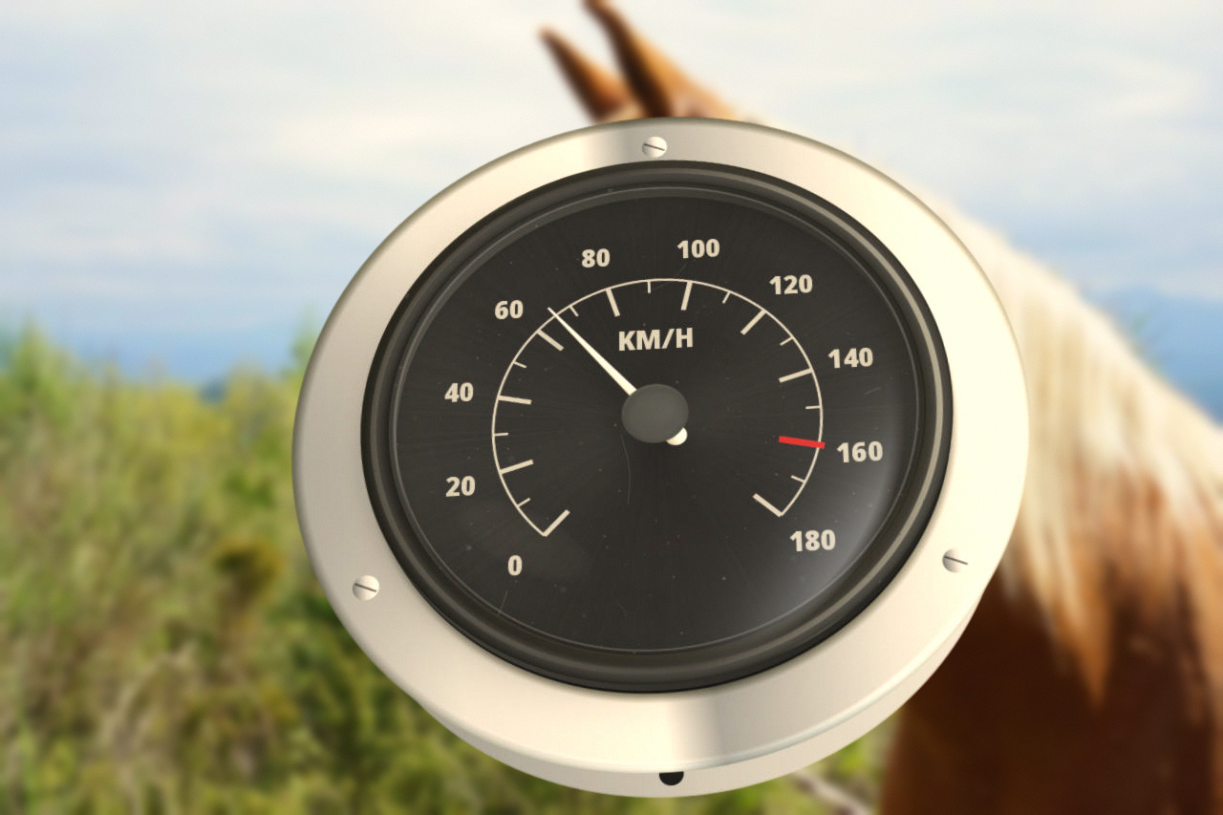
65,km/h
